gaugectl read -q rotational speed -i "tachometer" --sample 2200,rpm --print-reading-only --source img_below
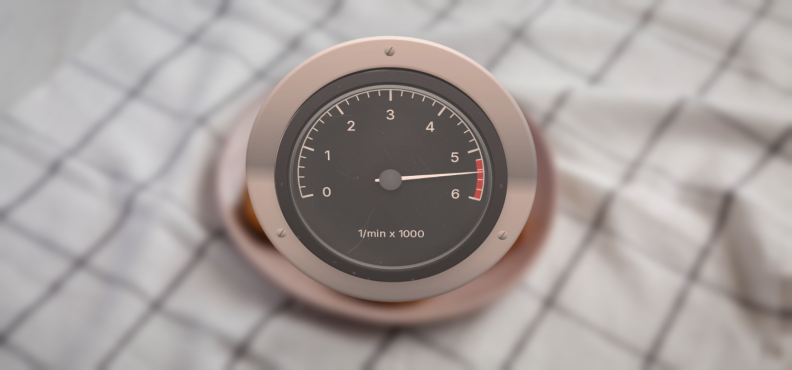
5400,rpm
